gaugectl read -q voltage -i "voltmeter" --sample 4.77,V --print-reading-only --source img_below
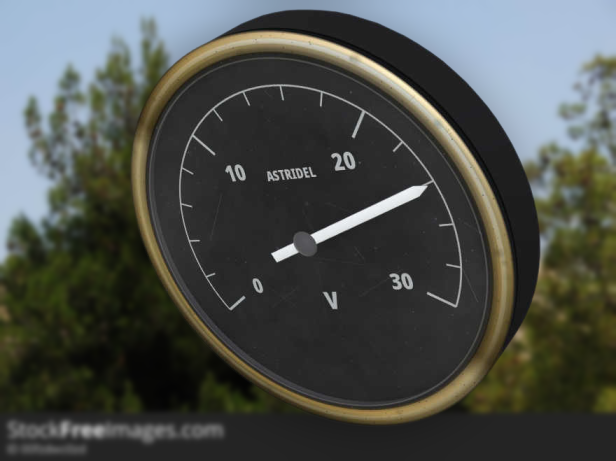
24,V
